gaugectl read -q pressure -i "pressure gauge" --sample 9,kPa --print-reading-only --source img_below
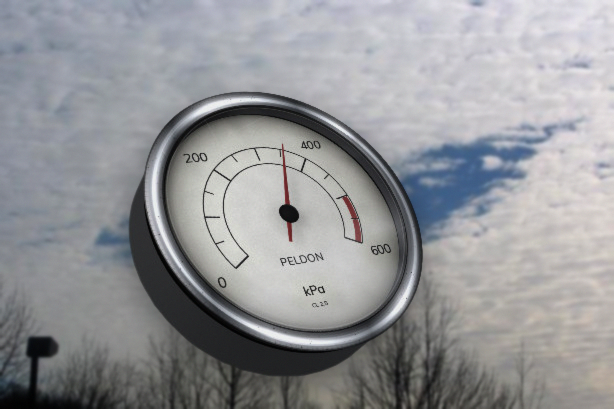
350,kPa
